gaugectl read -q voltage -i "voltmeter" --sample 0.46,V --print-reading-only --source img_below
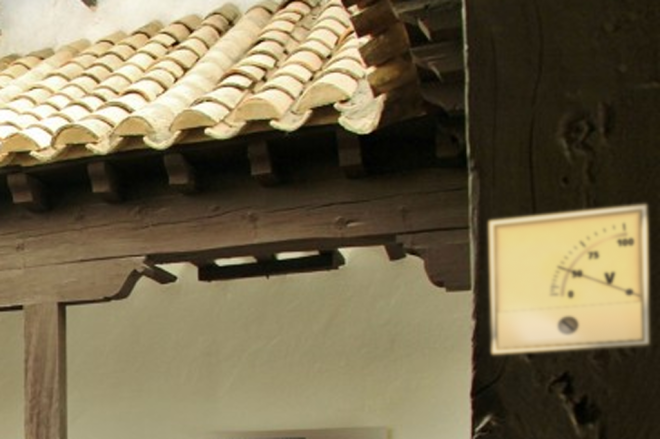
50,V
